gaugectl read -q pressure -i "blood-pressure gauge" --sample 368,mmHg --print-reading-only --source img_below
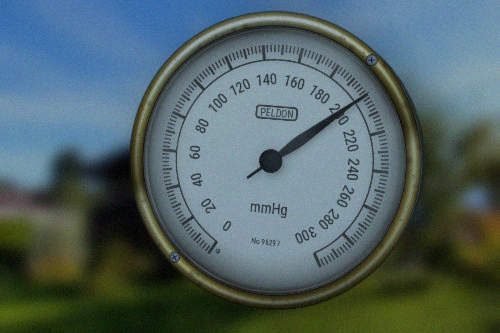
200,mmHg
